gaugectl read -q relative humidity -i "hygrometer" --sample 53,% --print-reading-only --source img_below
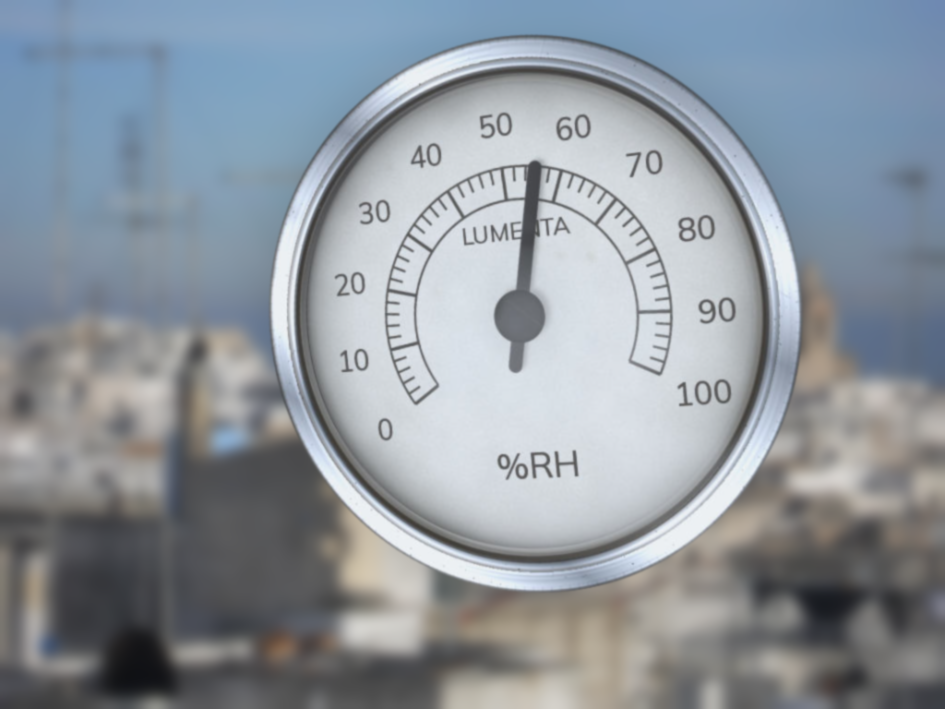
56,%
